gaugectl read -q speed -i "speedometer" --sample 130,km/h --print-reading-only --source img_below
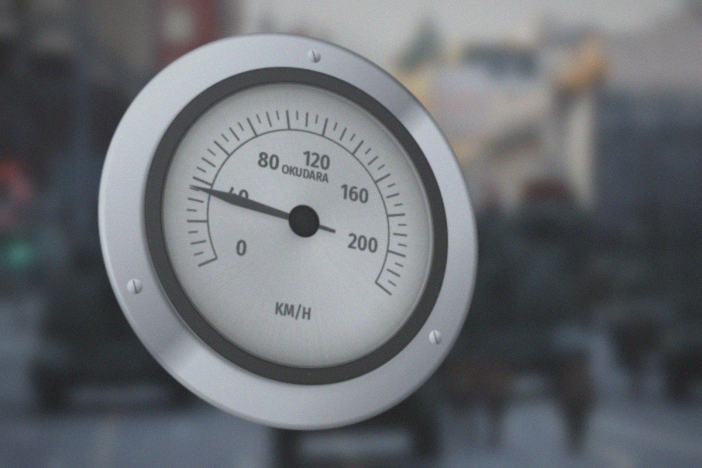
35,km/h
